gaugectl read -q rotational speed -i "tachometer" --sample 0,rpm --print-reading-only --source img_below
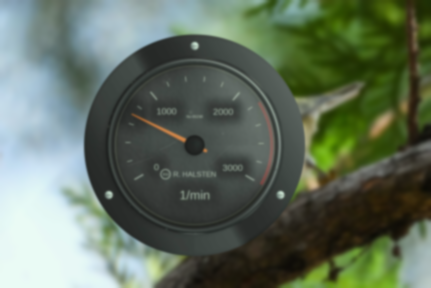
700,rpm
